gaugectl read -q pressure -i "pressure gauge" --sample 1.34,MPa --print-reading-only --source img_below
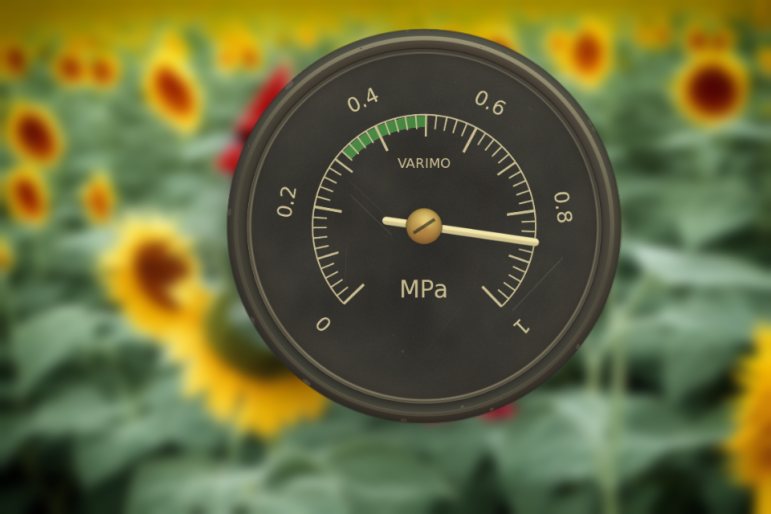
0.86,MPa
